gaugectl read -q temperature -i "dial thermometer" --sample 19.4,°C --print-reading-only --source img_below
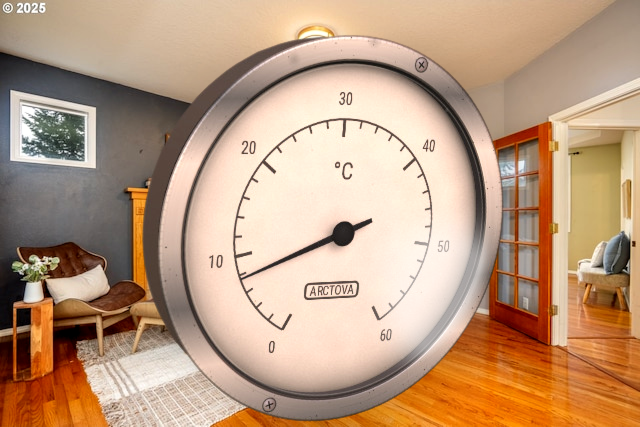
8,°C
